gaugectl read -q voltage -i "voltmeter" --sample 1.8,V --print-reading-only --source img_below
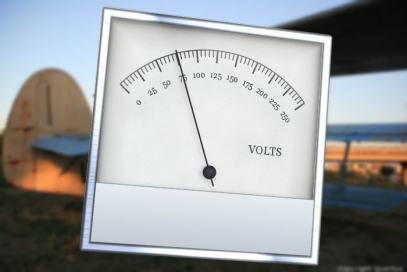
75,V
